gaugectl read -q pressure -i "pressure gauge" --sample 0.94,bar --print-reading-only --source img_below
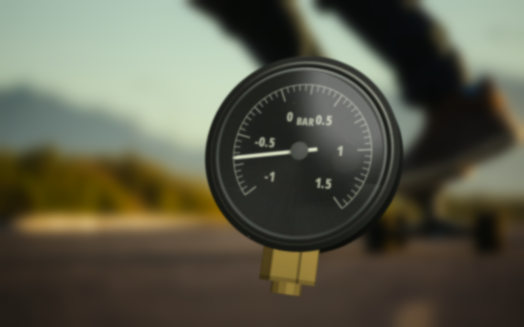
-0.7,bar
